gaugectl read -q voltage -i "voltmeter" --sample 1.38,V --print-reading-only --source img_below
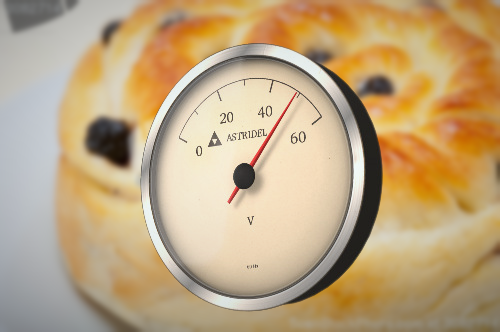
50,V
